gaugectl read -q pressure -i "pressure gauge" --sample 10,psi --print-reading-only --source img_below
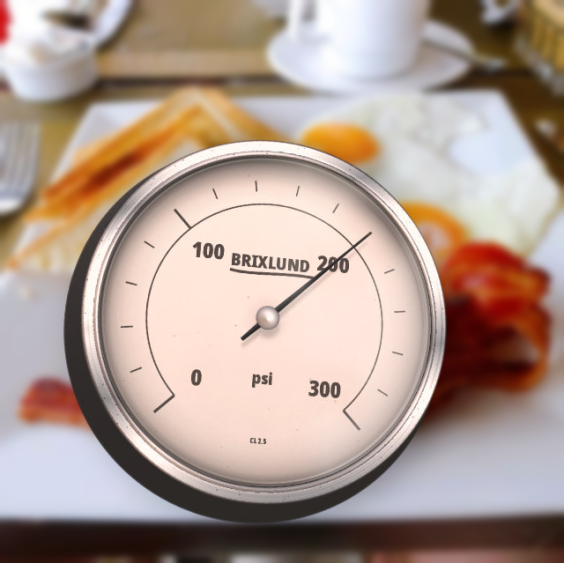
200,psi
